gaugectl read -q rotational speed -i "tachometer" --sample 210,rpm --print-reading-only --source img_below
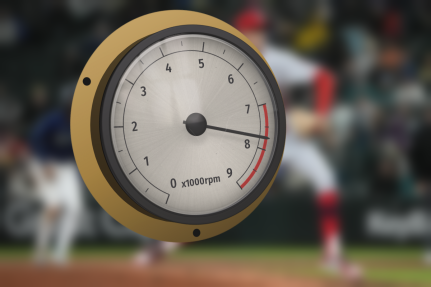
7750,rpm
